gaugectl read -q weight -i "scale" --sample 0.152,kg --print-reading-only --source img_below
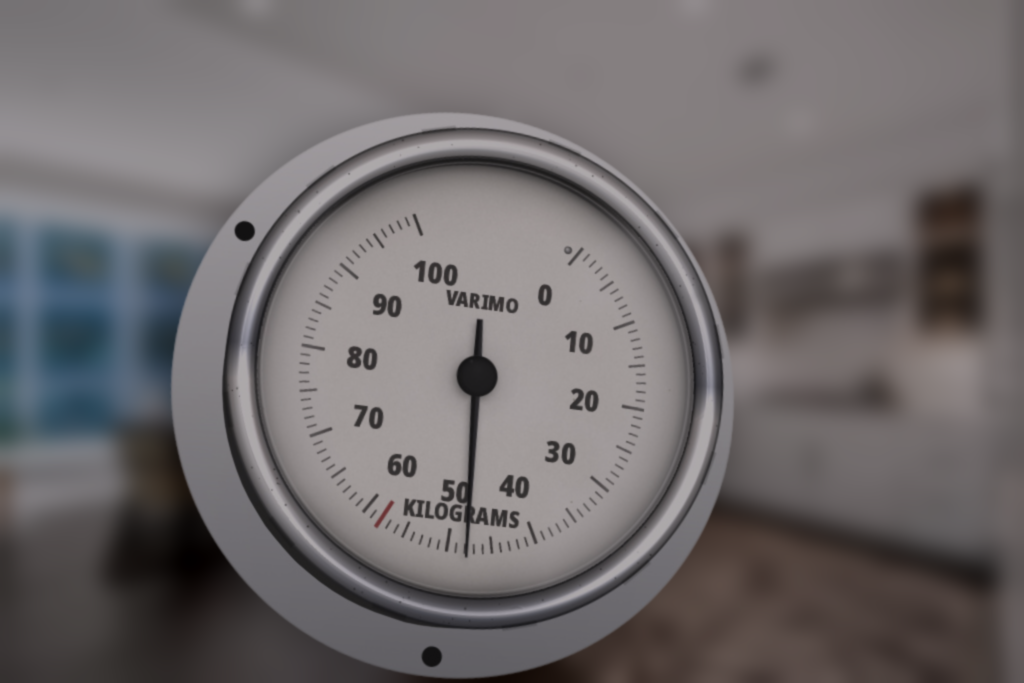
48,kg
